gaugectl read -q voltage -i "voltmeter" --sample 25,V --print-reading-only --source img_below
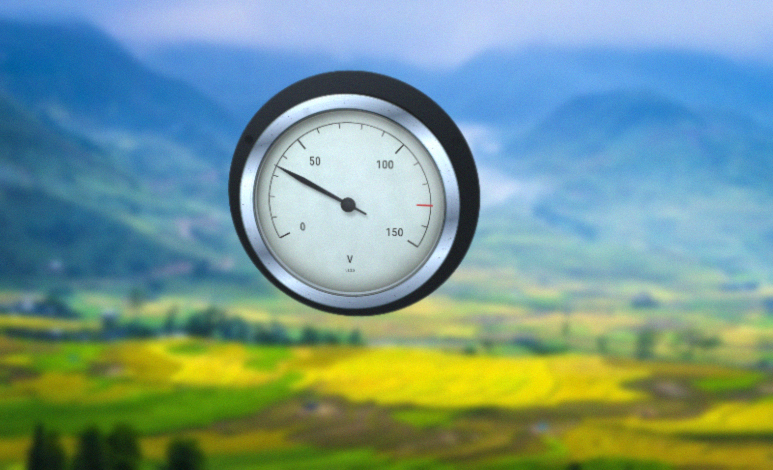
35,V
